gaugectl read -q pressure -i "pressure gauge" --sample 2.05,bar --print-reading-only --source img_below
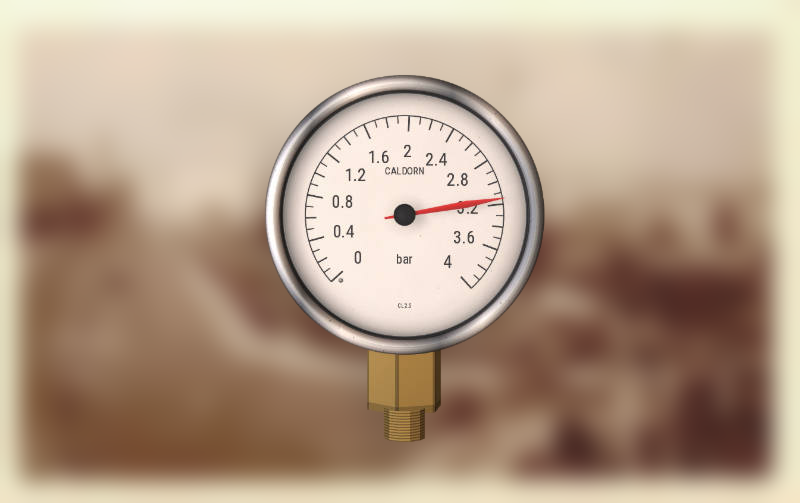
3.15,bar
